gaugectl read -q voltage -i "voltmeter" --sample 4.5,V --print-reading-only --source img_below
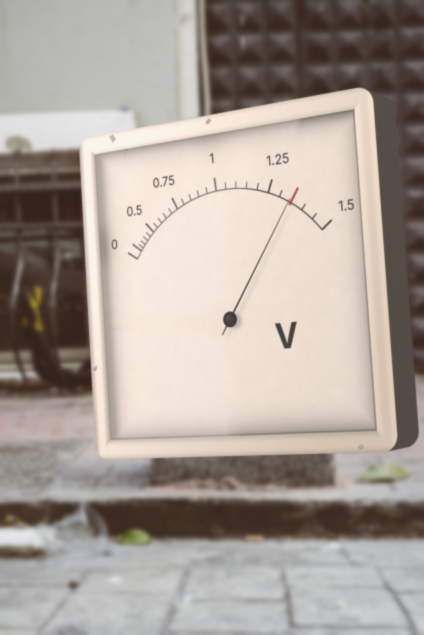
1.35,V
